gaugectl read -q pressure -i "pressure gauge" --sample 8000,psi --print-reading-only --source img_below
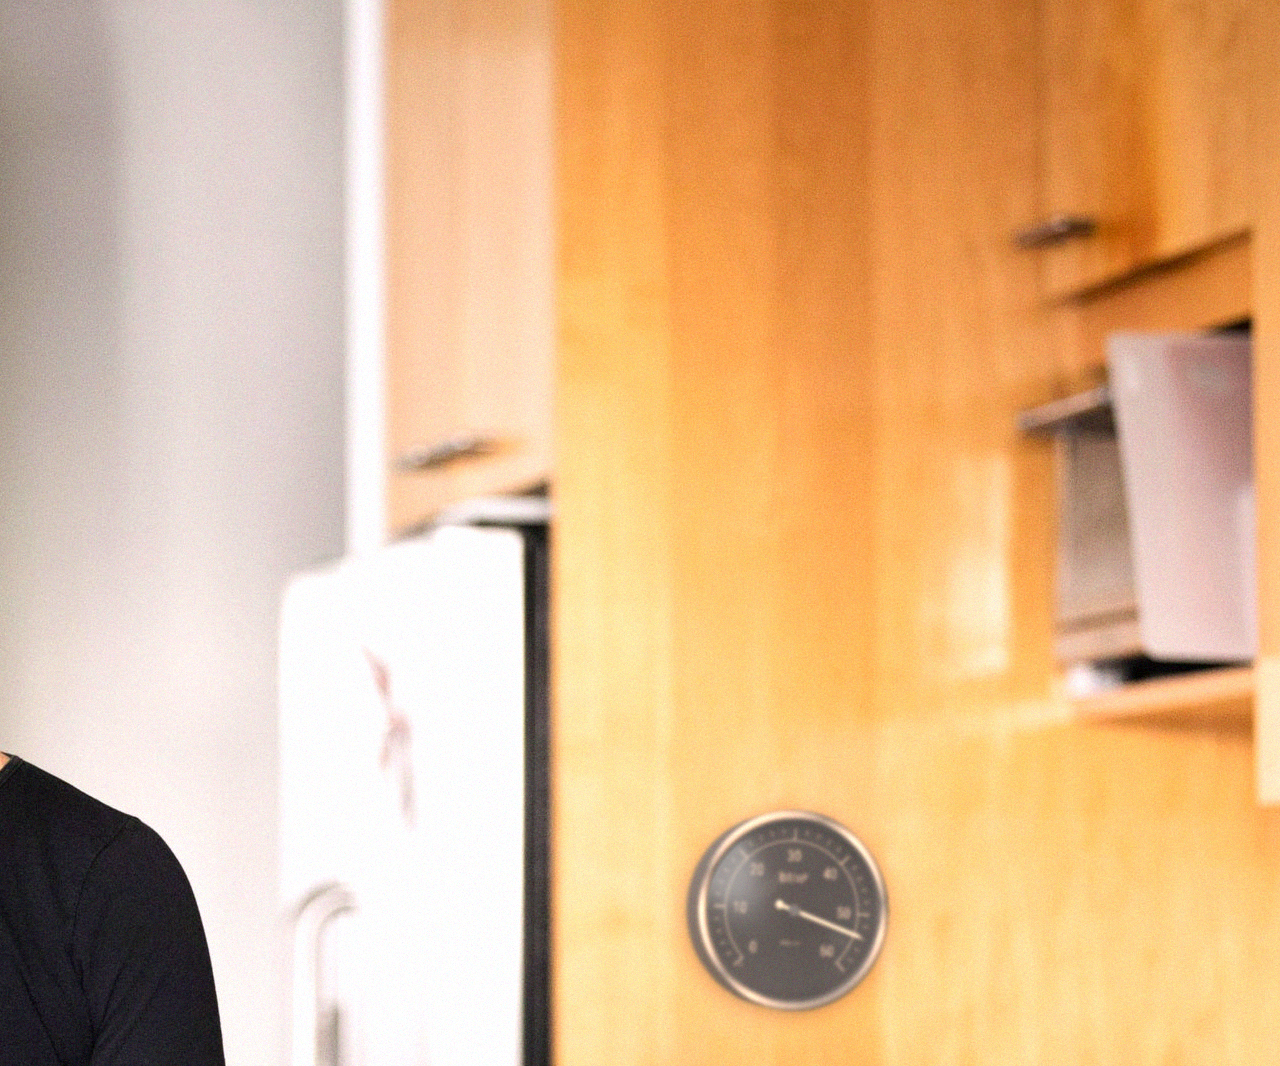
54,psi
